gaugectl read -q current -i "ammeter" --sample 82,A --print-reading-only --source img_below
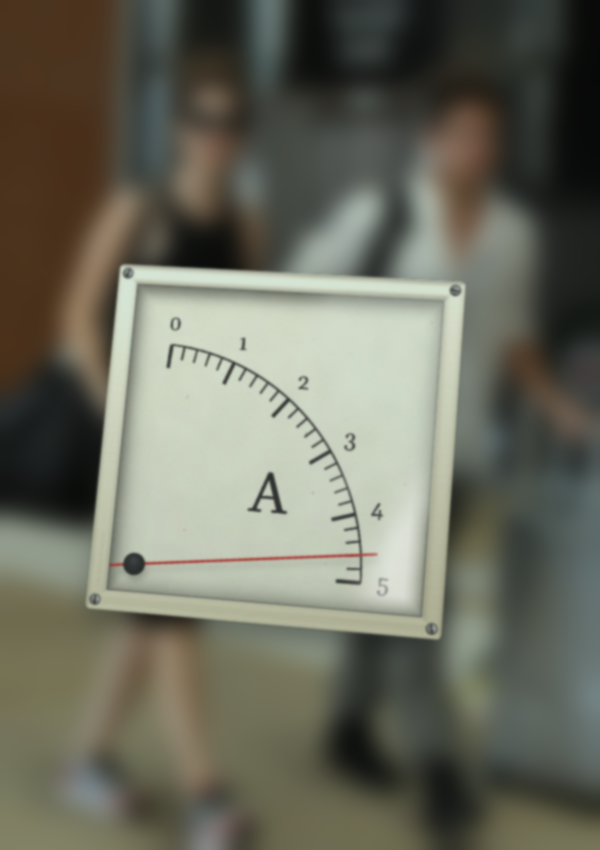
4.6,A
